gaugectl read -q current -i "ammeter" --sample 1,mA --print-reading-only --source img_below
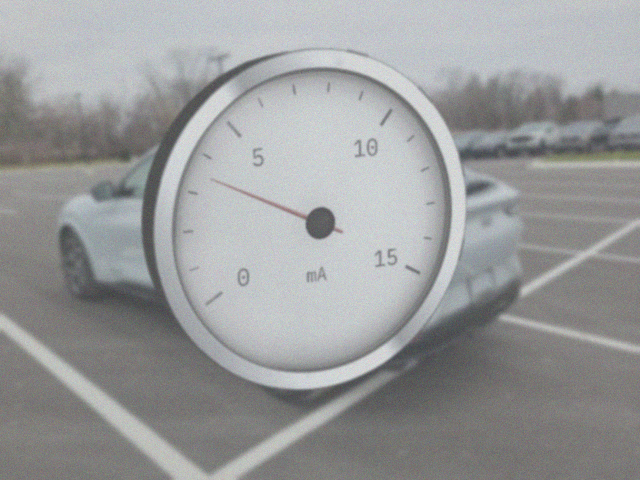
3.5,mA
